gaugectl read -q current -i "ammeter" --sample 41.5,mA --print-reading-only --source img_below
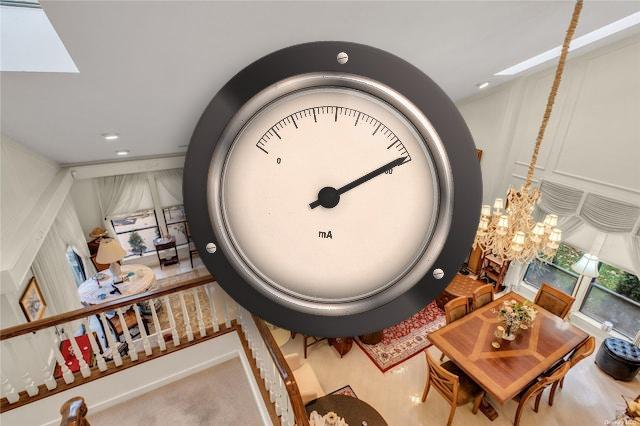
390,mA
